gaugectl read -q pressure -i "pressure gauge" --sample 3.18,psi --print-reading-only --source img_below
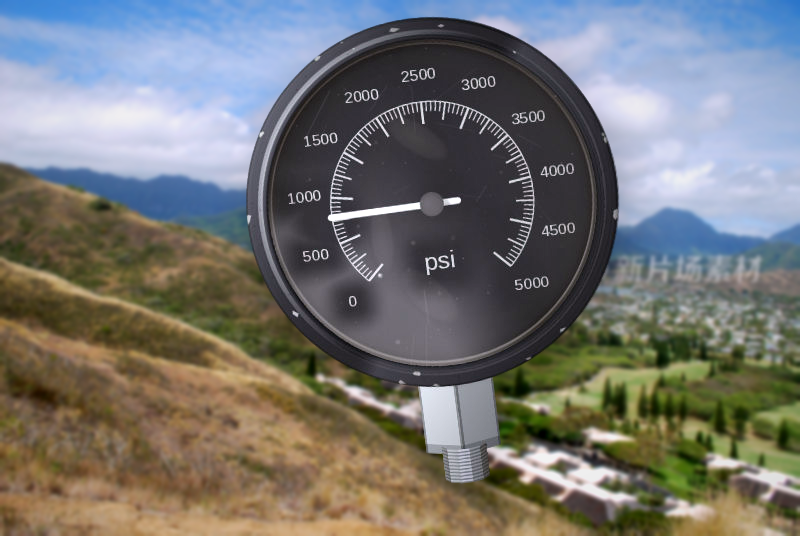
800,psi
